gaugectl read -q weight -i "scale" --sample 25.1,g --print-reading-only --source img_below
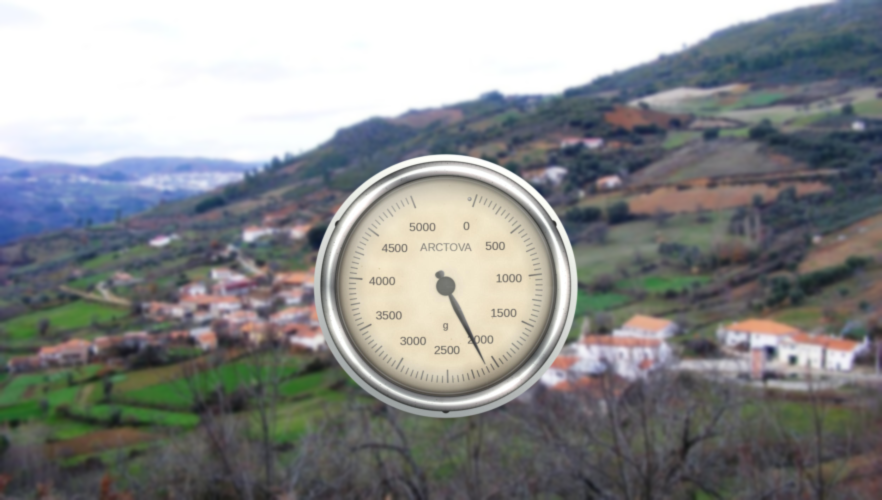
2100,g
